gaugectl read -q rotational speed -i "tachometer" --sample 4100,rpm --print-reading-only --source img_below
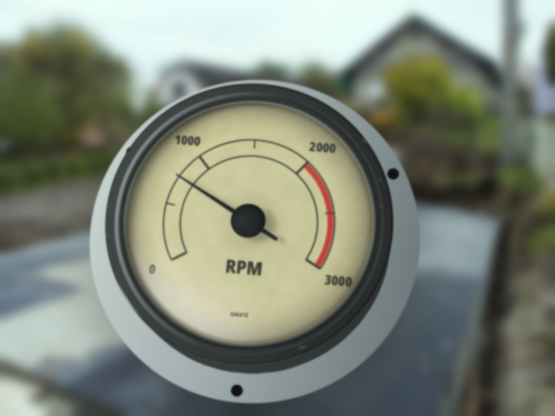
750,rpm
